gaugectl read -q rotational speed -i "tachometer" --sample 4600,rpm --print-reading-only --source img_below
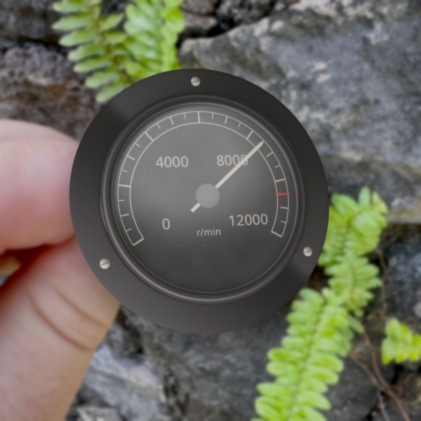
8500,rpm
